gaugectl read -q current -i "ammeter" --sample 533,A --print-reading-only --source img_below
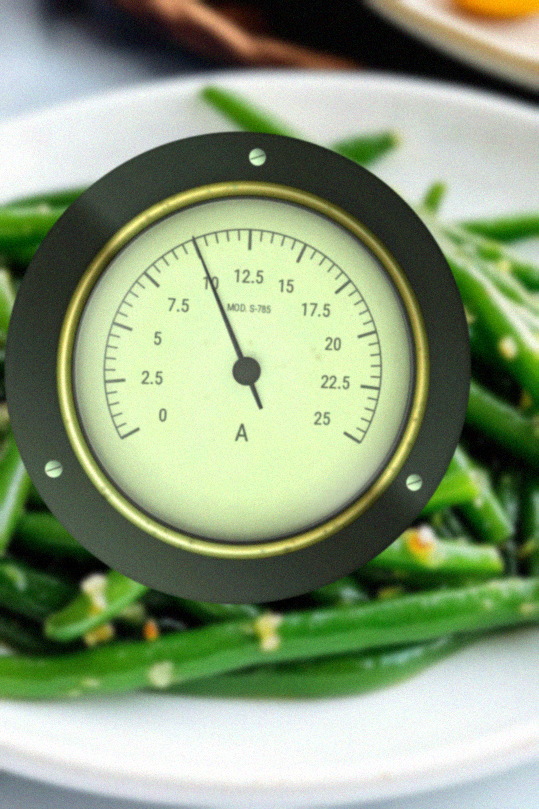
10,A
